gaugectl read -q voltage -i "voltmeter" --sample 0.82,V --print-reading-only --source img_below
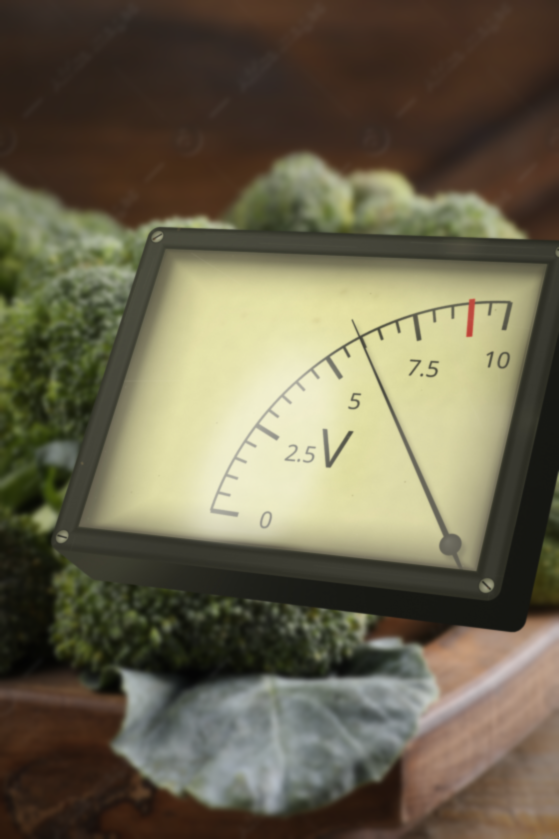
6,V
